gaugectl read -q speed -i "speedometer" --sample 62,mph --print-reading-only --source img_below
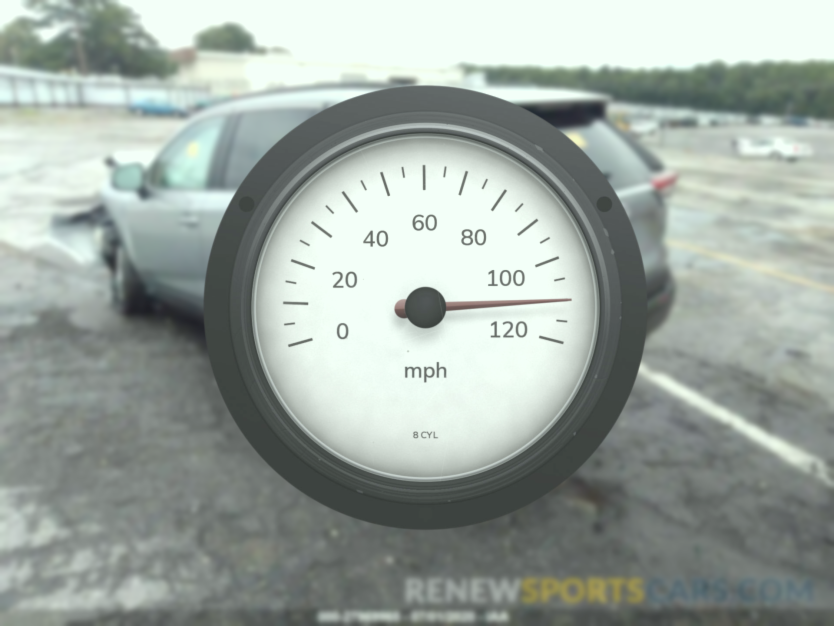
110,mph
